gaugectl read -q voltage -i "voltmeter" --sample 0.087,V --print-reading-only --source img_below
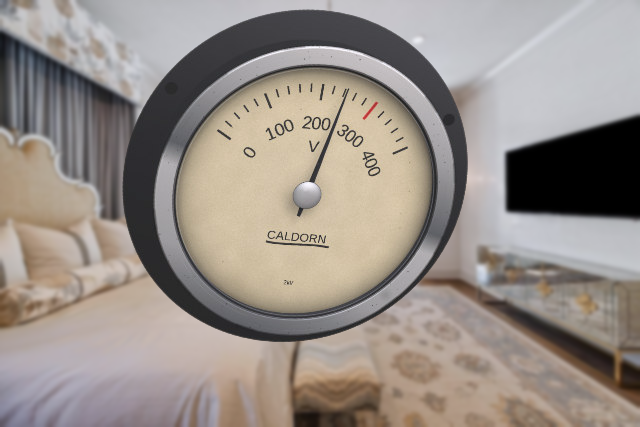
240,V
